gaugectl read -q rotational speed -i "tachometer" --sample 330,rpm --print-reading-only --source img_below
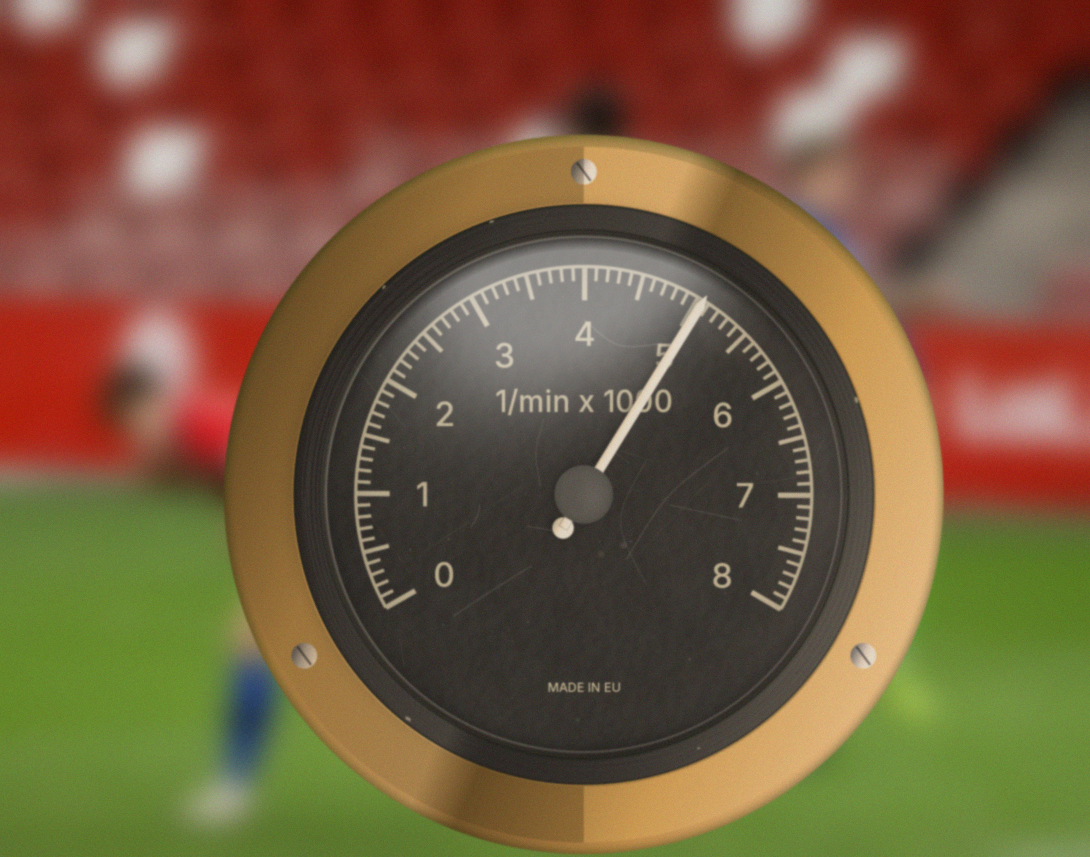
5050,rpm
